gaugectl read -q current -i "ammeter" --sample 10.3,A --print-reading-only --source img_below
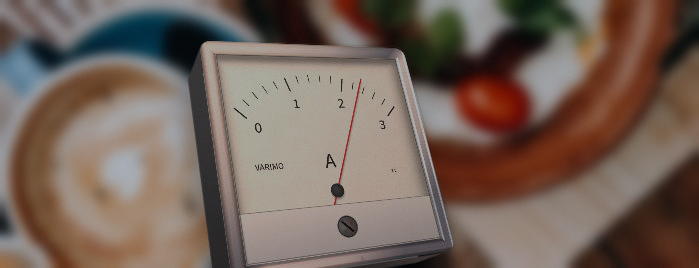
2.3,A
